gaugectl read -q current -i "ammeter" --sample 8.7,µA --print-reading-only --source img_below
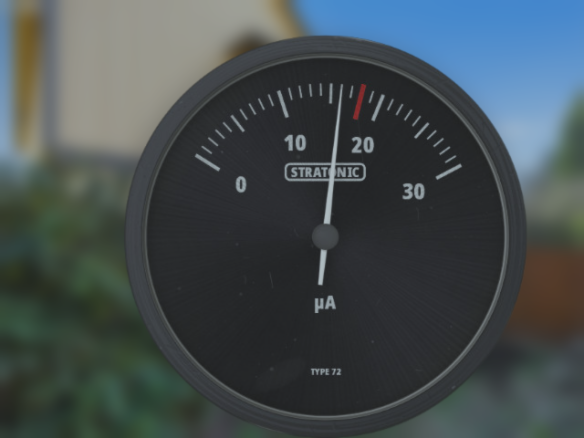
16,µA
